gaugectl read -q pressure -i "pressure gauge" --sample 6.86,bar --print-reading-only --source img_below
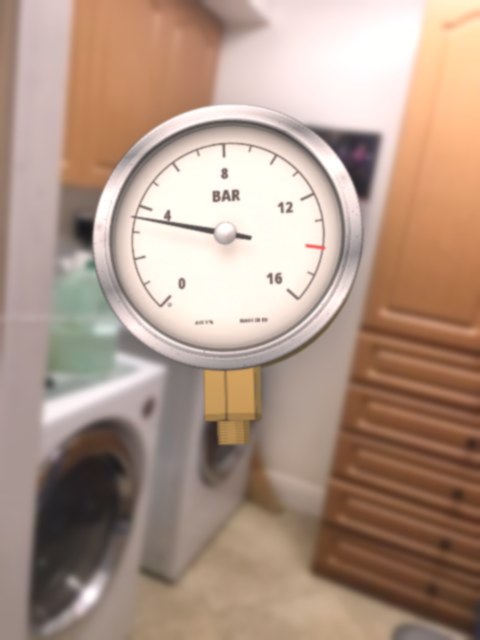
3.5,bar
